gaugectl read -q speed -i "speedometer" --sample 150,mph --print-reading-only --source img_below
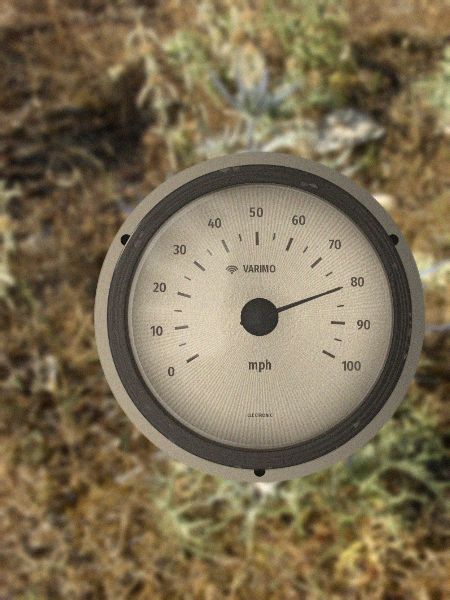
80,mph
